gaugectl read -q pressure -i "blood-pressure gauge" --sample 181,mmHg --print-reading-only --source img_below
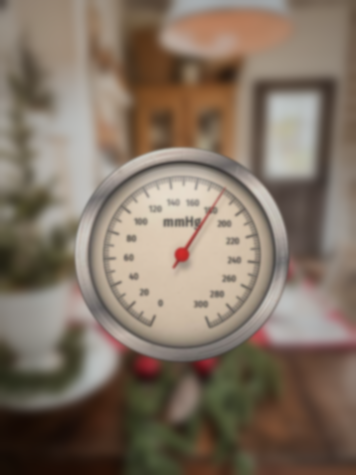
180,mmHg
